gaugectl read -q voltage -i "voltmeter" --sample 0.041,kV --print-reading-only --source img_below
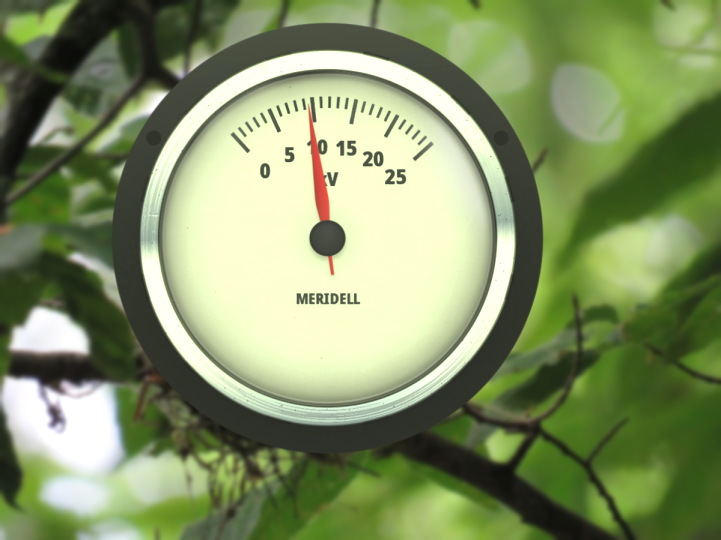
9.5,kV
